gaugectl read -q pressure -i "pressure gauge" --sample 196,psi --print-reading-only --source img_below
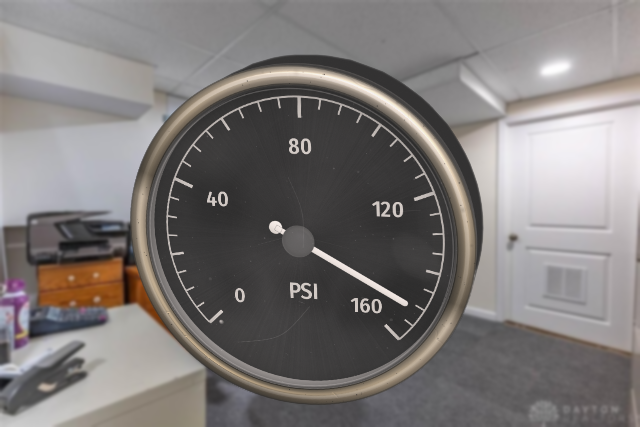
150,psi
